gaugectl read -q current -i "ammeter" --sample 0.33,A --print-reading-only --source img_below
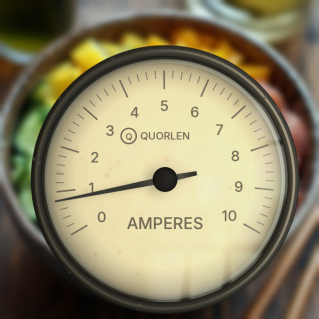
0.8,A
